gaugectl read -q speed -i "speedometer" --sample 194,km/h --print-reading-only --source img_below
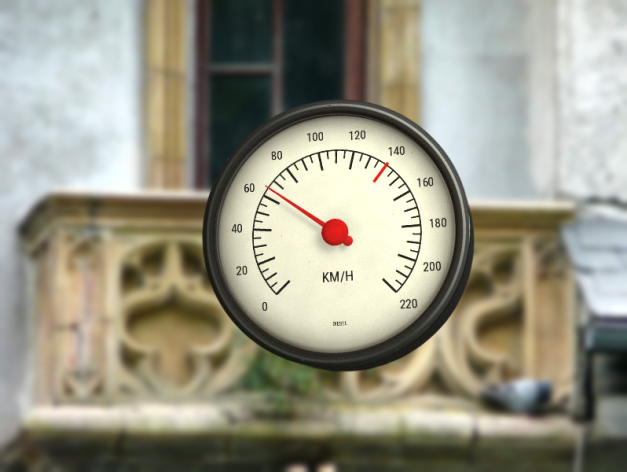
65,km/h
